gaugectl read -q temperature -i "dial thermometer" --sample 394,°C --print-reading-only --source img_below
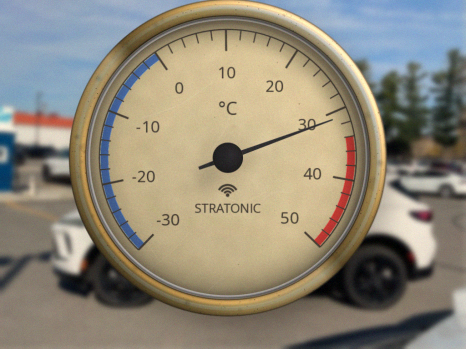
31,°C
